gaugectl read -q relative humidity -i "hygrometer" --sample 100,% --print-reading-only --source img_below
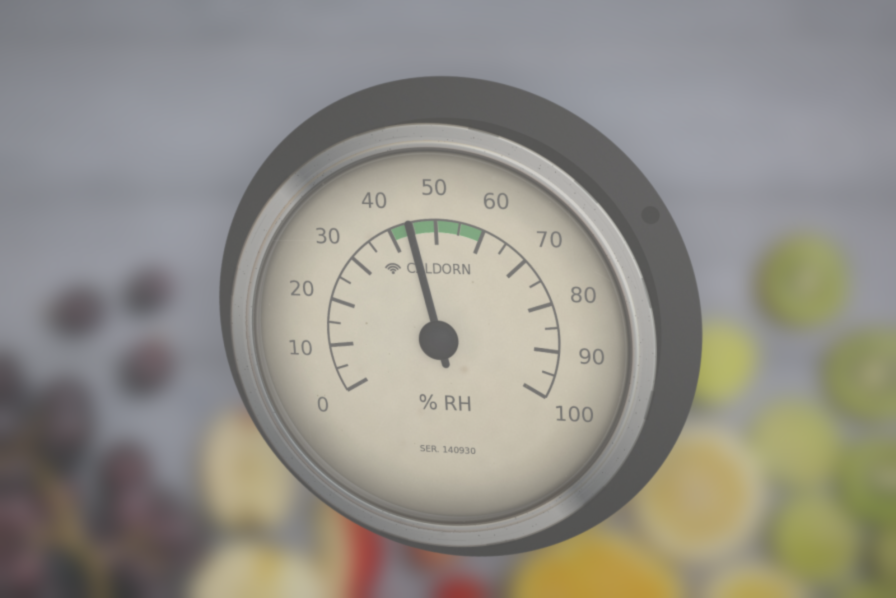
45,%
